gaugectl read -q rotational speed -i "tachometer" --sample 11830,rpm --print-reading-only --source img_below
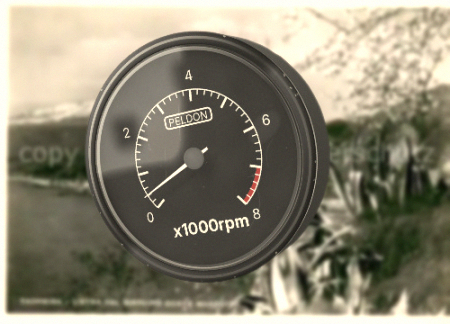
400,rpm
